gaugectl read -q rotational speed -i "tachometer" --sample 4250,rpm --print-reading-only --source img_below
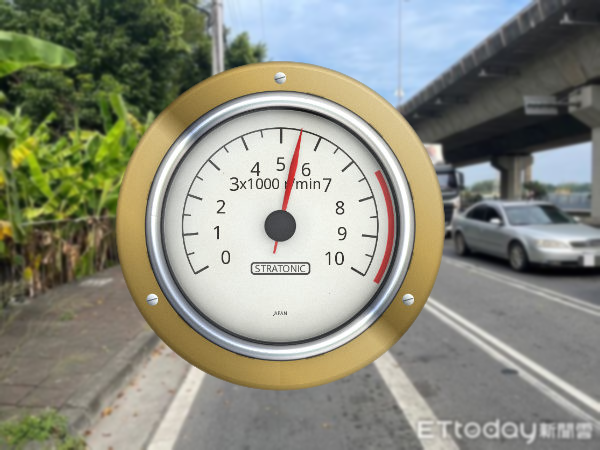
5500,rpm
